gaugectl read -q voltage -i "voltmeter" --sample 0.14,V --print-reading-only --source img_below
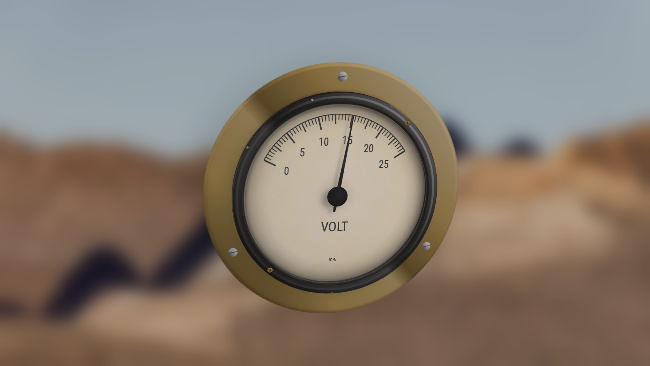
15,V
